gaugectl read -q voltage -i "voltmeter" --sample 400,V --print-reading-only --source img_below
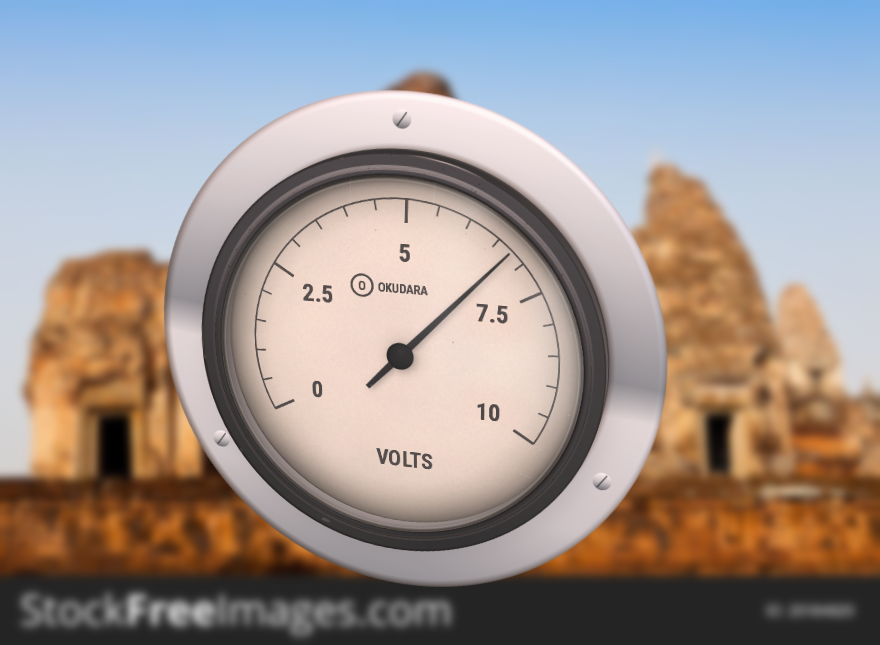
6.75,V
